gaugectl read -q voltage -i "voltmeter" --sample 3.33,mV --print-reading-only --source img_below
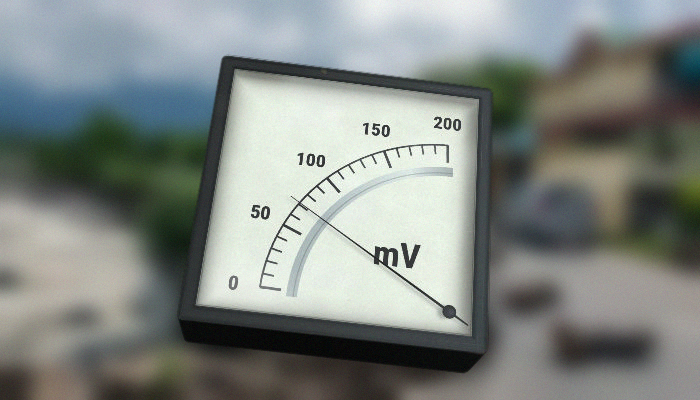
70,mV
